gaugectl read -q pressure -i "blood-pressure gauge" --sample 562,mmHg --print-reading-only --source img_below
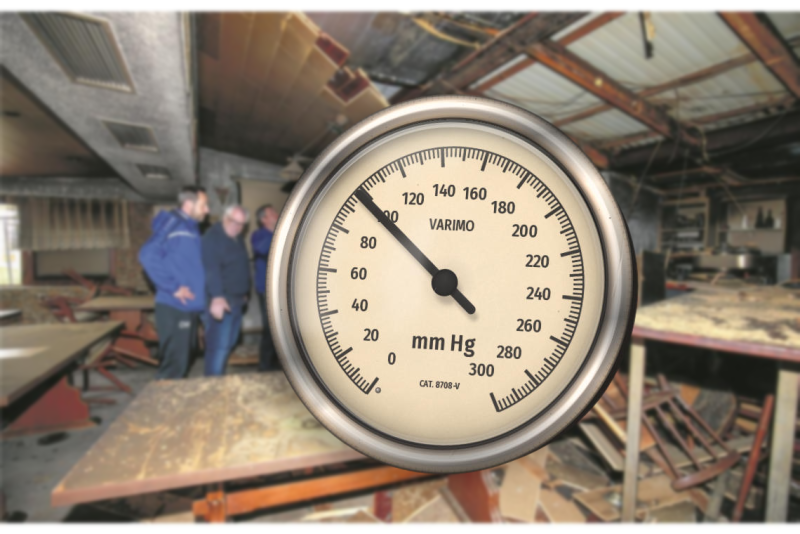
98,mmHg
